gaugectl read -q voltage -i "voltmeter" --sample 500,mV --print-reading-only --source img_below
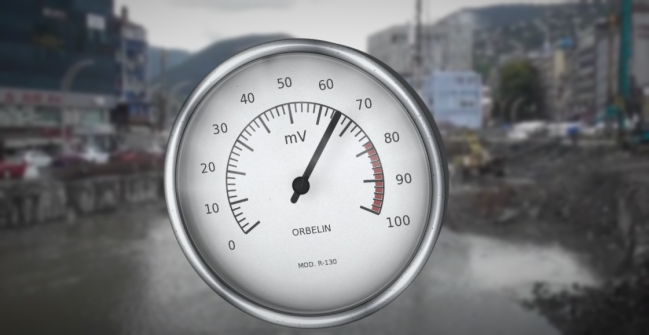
66,mV
